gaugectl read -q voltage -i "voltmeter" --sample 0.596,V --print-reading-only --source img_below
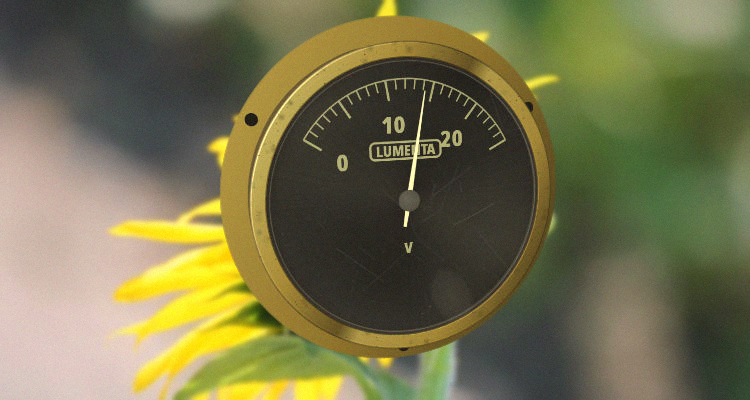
14,V
